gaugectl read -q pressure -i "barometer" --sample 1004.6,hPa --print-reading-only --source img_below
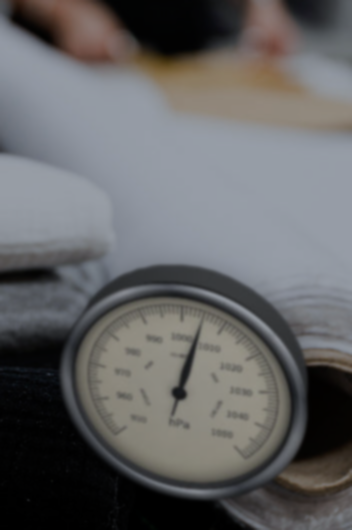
1005,hPa
